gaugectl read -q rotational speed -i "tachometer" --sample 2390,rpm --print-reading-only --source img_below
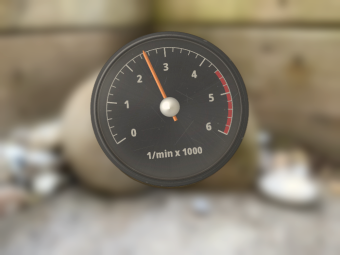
2500,rpm
